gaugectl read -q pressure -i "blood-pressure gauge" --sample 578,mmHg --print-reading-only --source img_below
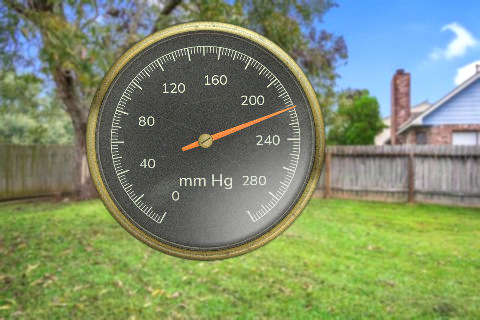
220,mmHg
